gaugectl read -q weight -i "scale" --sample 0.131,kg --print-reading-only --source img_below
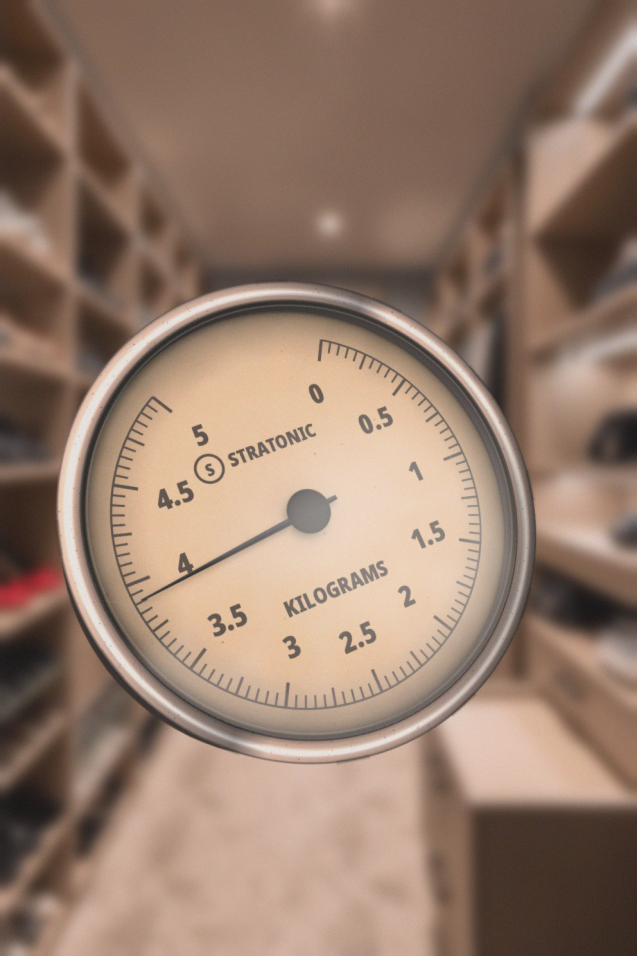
3.9,kg
